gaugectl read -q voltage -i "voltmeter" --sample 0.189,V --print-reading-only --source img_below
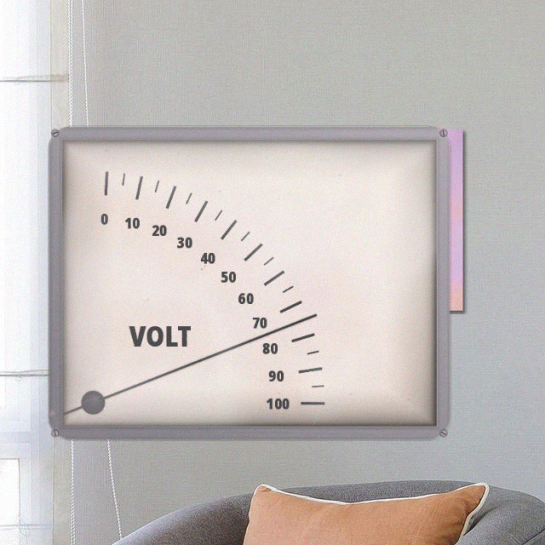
75,V
